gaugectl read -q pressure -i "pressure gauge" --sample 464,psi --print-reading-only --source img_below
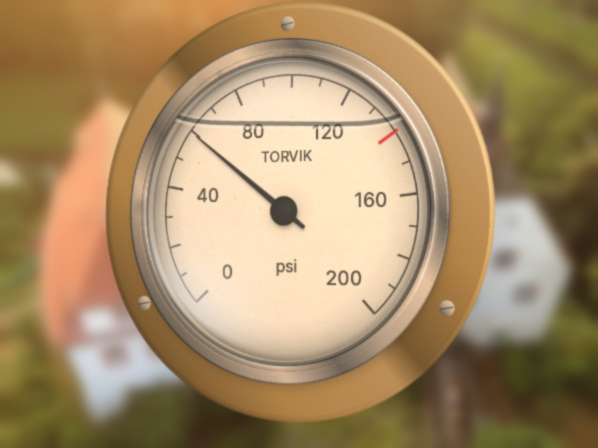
60,psi
